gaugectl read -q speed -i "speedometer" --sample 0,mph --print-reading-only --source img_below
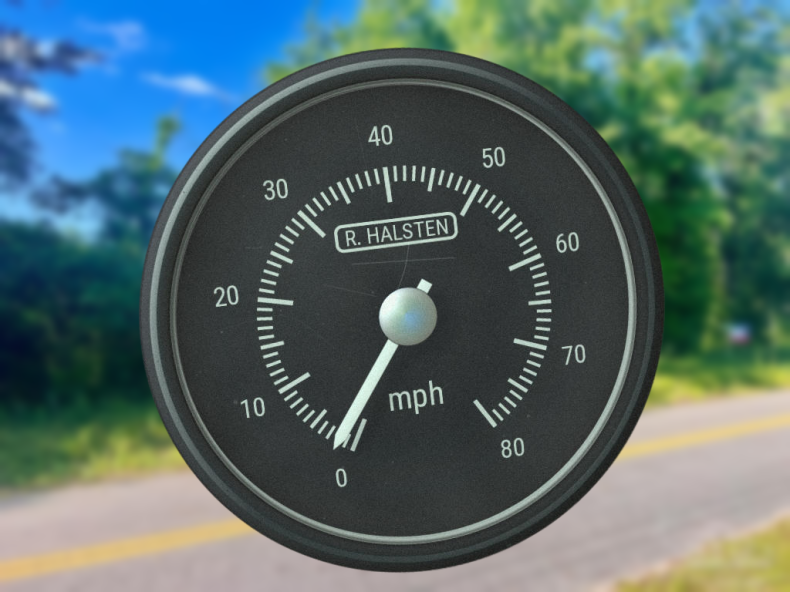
2,mph
